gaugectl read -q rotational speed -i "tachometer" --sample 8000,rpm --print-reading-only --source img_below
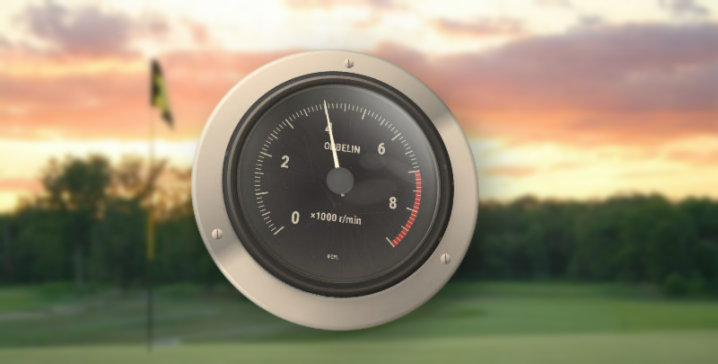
4000,rpm
